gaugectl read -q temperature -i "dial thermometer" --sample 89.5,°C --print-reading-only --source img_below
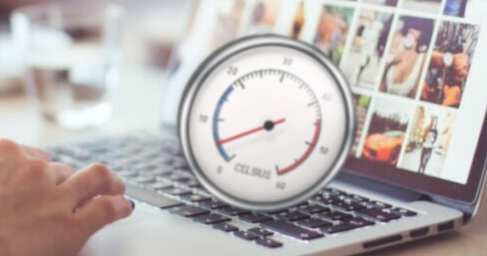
5,°C
